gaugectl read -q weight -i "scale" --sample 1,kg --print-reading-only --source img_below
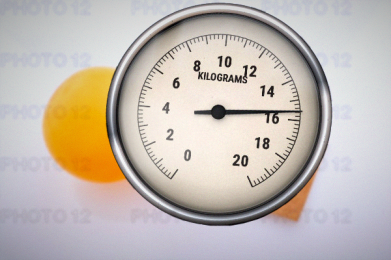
15.6,kg
